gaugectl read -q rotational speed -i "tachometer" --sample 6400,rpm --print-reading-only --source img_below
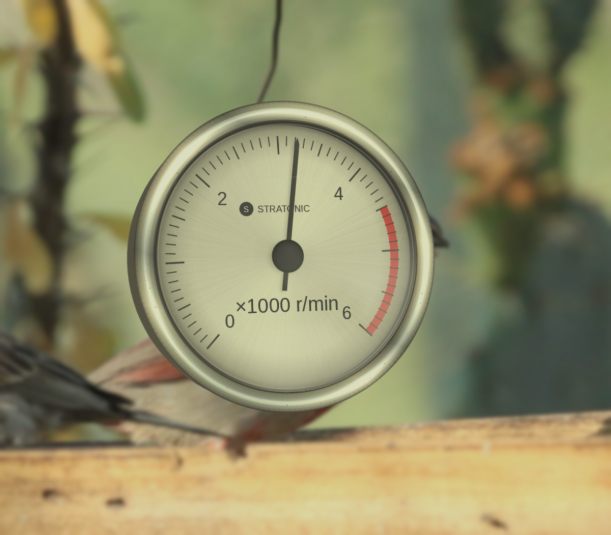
3200,rpm
